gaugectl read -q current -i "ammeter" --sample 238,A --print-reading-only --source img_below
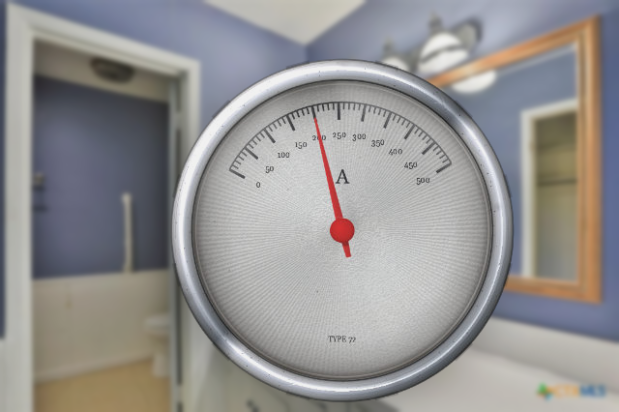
200,A
